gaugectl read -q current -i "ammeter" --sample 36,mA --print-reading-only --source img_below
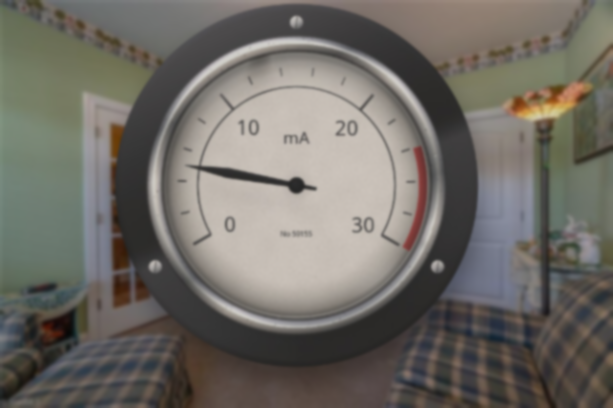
5,mA
